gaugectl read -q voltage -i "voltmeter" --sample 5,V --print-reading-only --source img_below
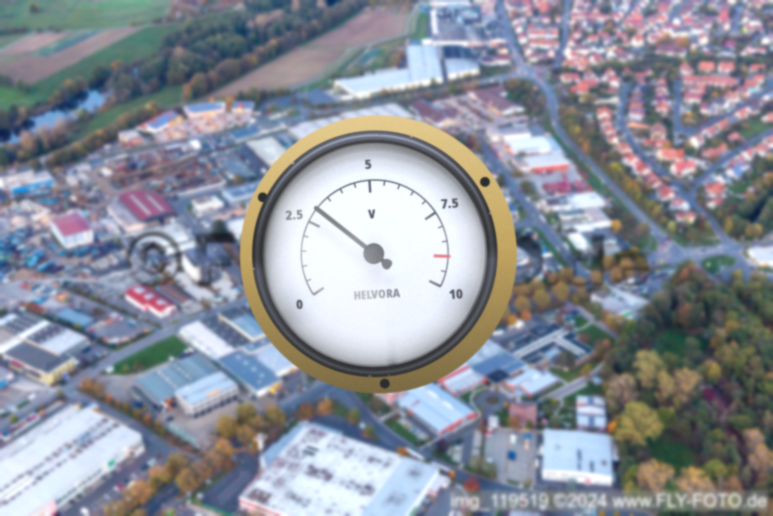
3,V
